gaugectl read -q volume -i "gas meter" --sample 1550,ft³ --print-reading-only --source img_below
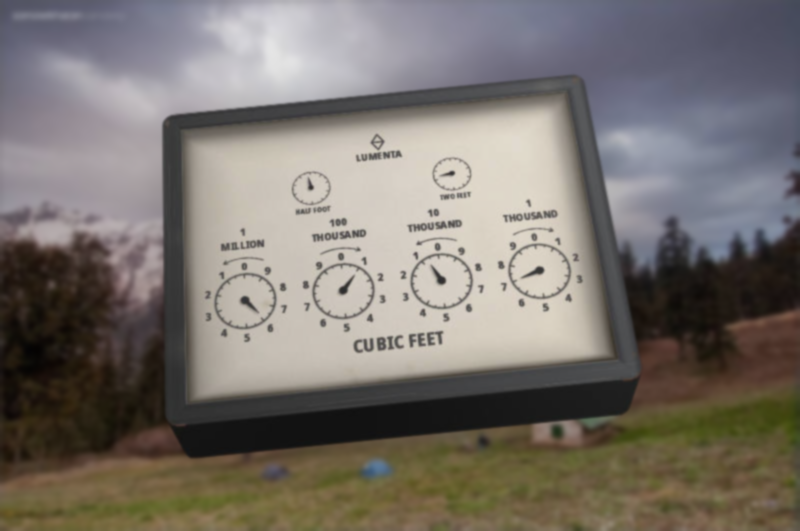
610700,ft³
